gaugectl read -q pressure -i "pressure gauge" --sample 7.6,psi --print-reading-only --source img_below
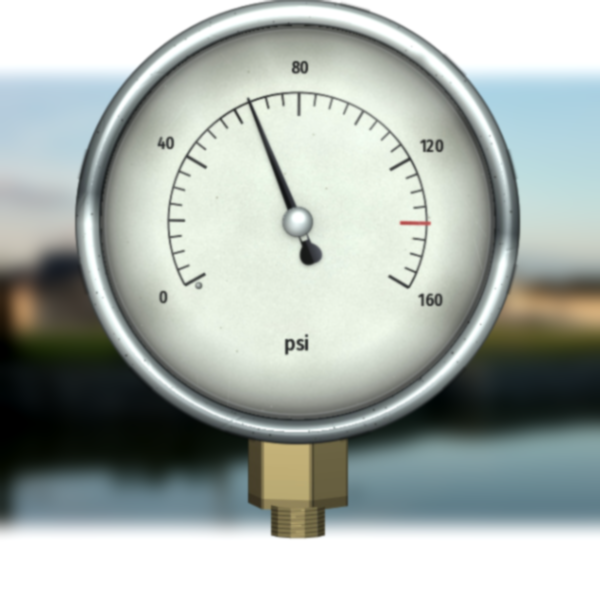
65,psi
